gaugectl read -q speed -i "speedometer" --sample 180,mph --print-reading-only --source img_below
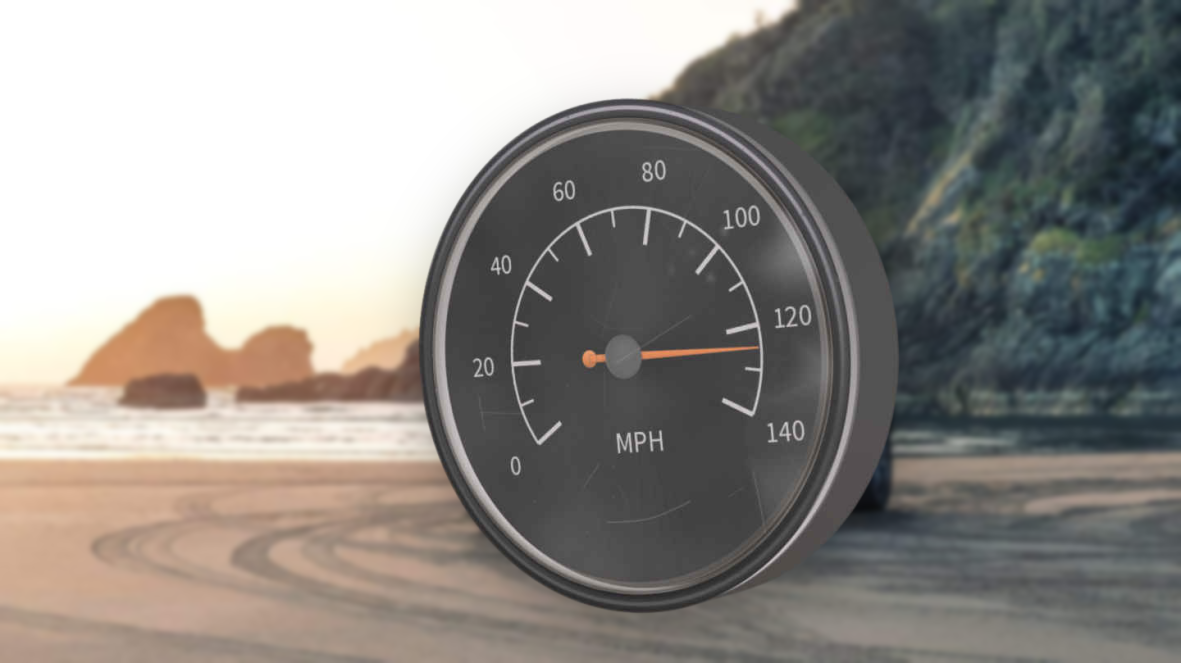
125,mph
